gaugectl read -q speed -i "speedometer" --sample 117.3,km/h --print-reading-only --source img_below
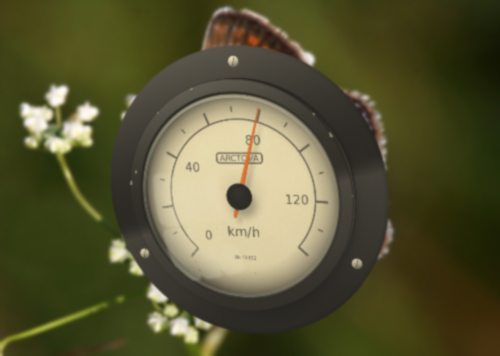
80,km/h
